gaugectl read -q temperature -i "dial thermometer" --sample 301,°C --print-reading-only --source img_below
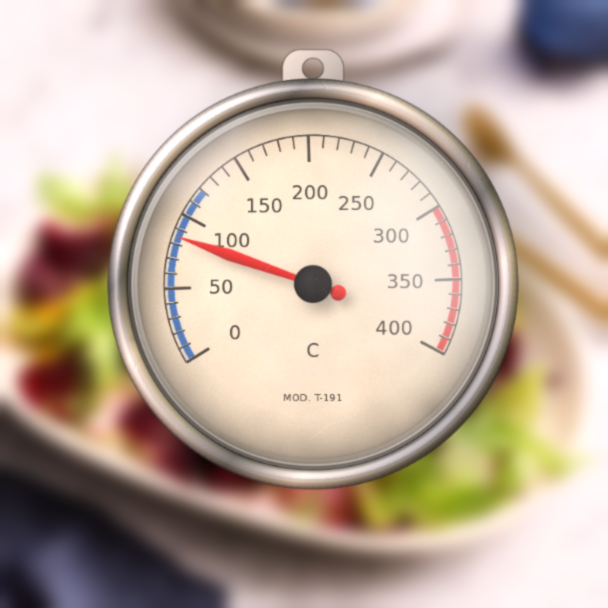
85,°C
